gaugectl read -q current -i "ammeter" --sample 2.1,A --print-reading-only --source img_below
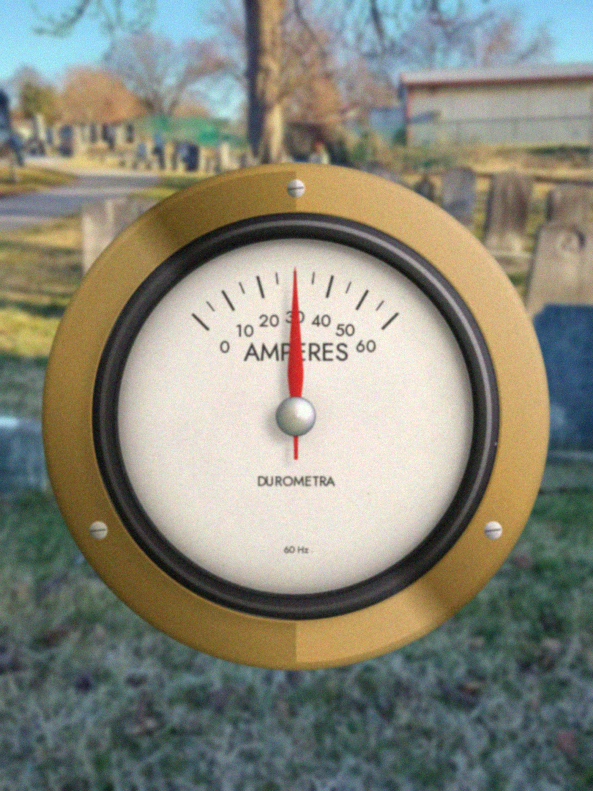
30,A
